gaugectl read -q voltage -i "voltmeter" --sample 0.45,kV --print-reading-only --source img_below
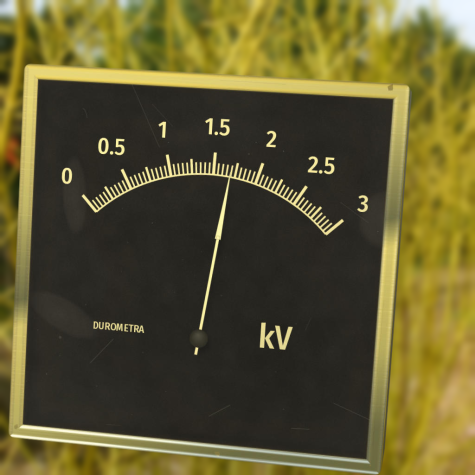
1.7,kV
